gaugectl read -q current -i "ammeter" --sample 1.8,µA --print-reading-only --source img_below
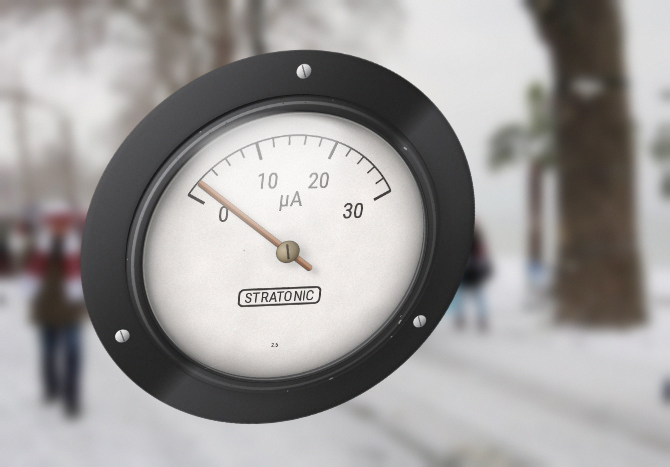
2,µA
